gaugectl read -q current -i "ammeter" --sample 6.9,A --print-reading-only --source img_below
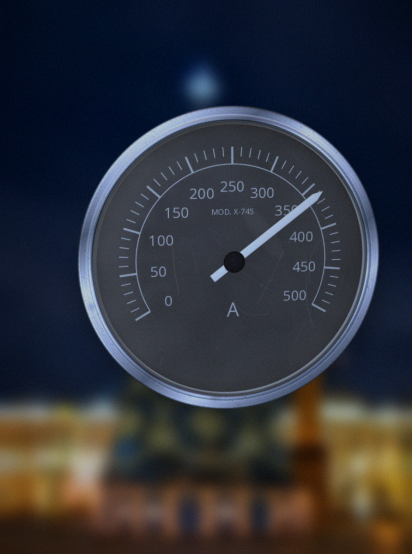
360,A
